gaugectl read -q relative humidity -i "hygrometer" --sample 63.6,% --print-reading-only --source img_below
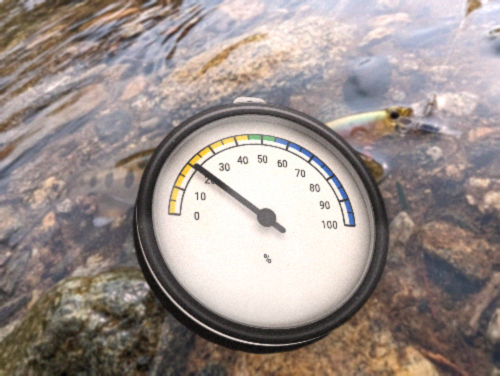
20,%
